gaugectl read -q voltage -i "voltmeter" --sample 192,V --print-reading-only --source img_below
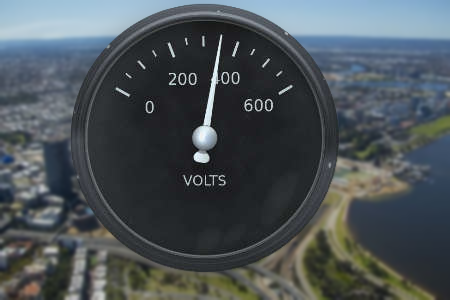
350,V
